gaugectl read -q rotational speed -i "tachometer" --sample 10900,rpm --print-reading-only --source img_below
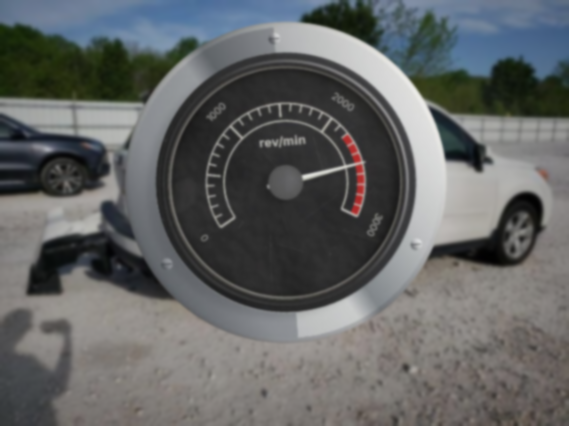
2500,rpm
